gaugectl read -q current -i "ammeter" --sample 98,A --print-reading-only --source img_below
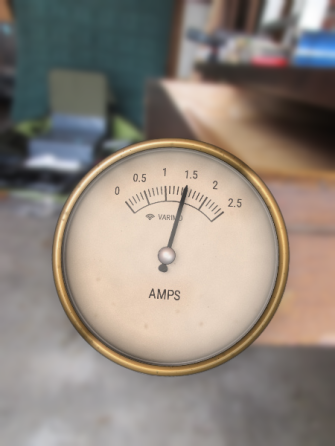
1.5,A
